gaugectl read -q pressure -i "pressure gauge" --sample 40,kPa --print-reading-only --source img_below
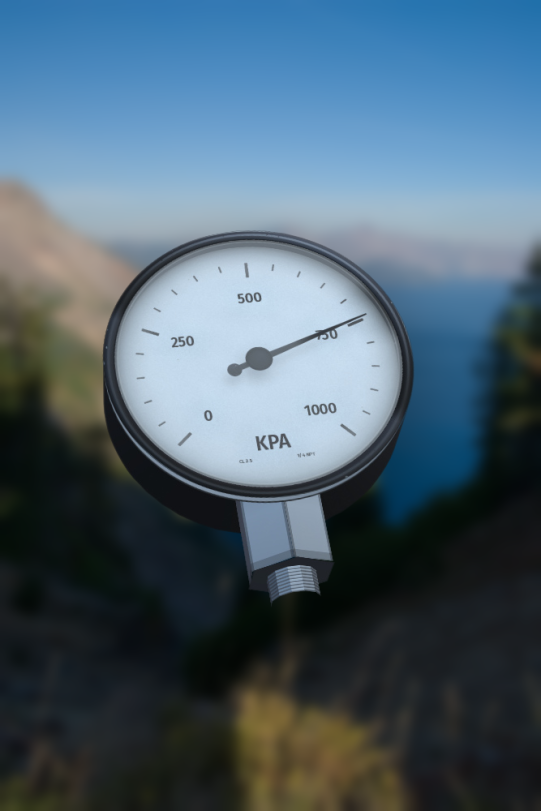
750,kPa
